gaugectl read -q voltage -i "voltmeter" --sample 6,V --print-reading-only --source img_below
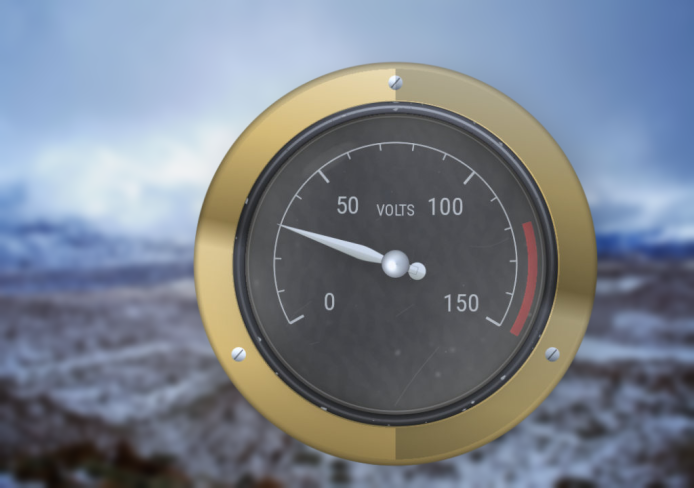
30,V
